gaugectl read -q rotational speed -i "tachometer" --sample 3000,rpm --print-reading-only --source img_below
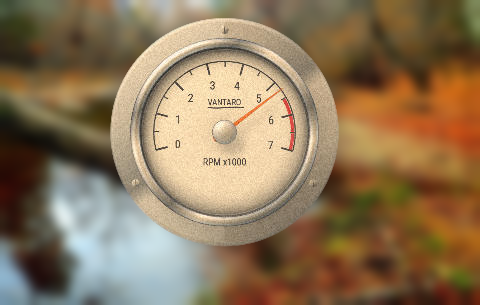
5250,rpm
